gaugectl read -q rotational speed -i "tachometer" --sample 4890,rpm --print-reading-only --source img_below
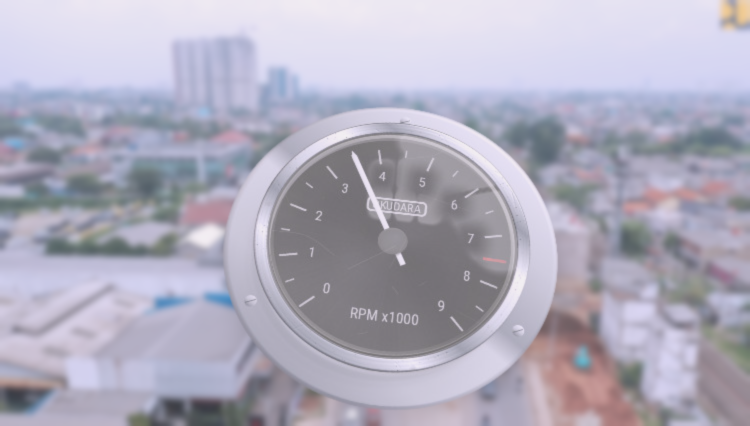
3500,rpm
